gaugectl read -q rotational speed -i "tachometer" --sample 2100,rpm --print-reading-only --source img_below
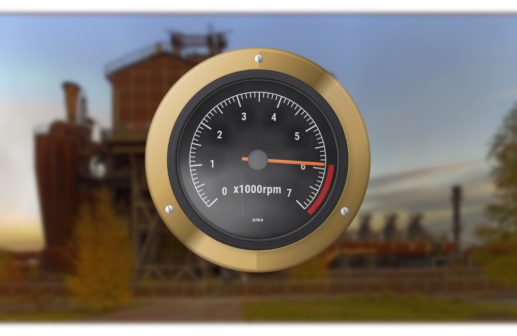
5900,rpm
